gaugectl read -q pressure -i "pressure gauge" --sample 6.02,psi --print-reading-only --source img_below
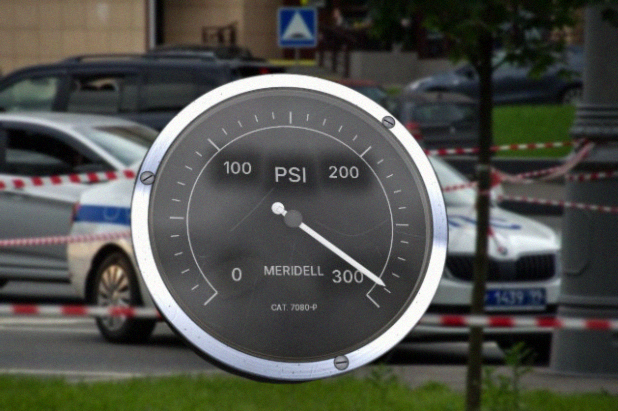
290,psi
